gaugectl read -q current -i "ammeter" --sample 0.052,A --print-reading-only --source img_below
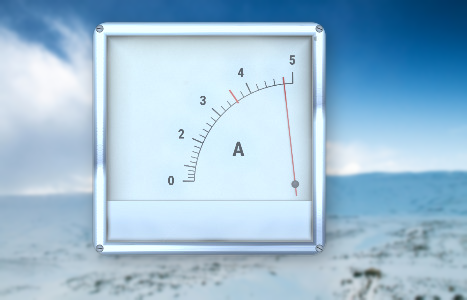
4.8,A
